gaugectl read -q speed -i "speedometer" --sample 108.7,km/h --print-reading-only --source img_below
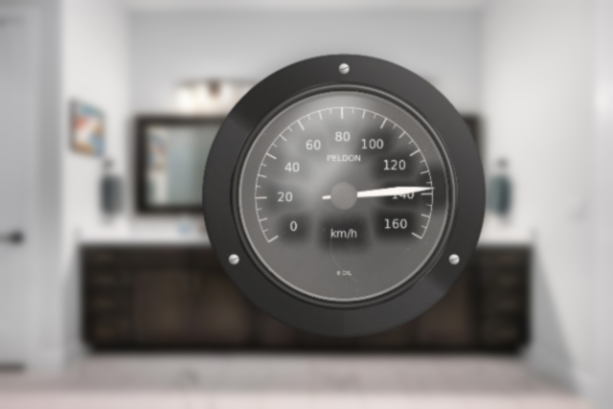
137.5,km/h
